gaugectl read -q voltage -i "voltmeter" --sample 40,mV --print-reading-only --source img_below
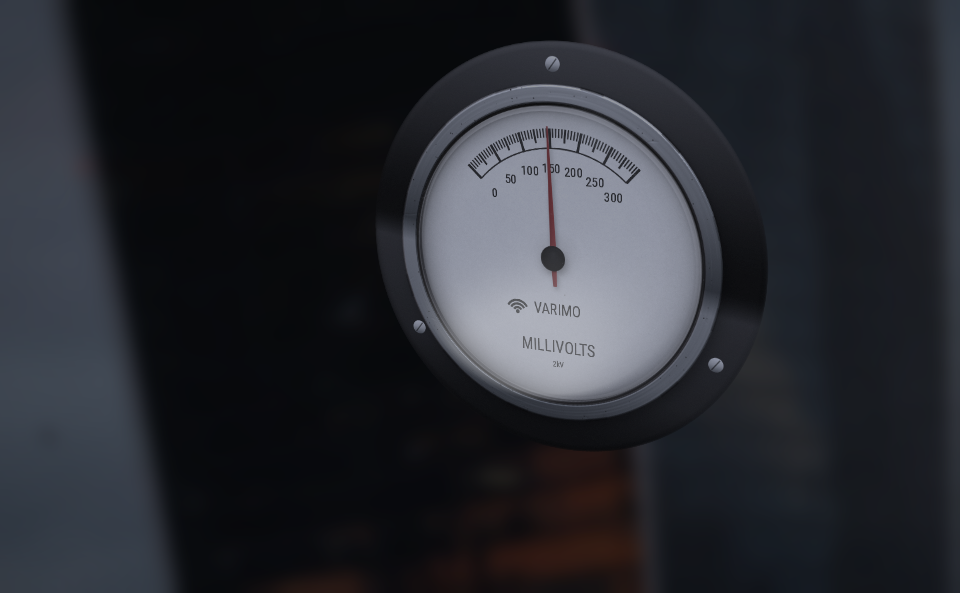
150,mV
